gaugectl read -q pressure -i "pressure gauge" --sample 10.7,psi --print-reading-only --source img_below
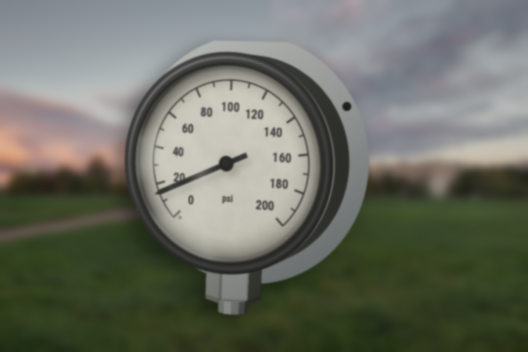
15,psi
